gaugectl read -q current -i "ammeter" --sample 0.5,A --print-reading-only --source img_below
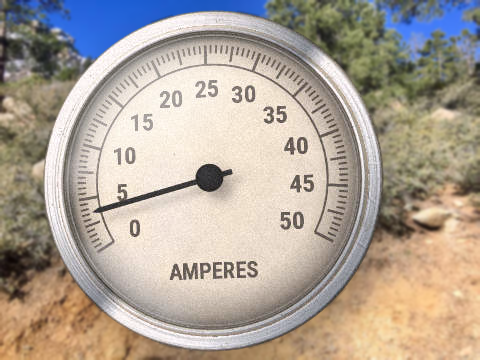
3.5,A
